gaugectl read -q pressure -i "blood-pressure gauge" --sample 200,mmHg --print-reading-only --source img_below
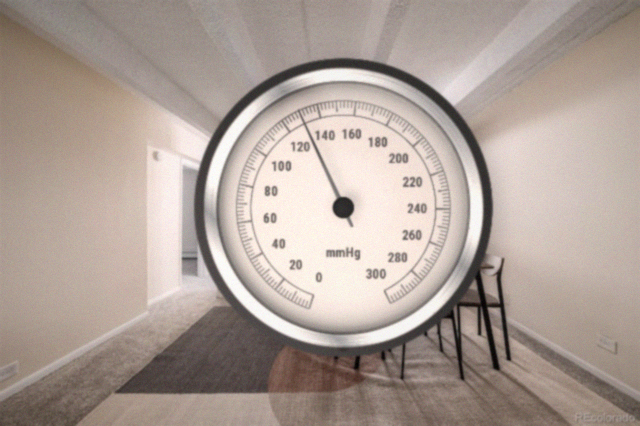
130,mmHg
